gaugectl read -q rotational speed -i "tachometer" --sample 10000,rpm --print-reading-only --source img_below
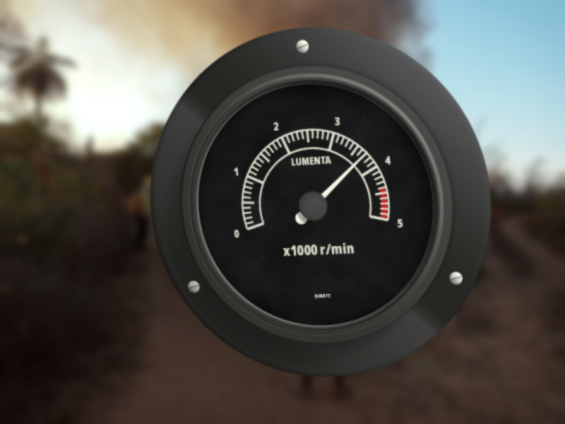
3700,rpm
